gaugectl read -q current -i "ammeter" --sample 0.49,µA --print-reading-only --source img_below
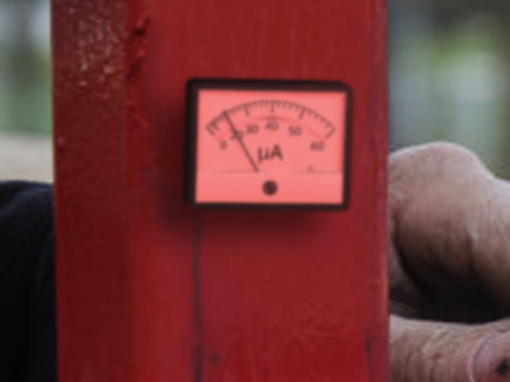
20,µA
